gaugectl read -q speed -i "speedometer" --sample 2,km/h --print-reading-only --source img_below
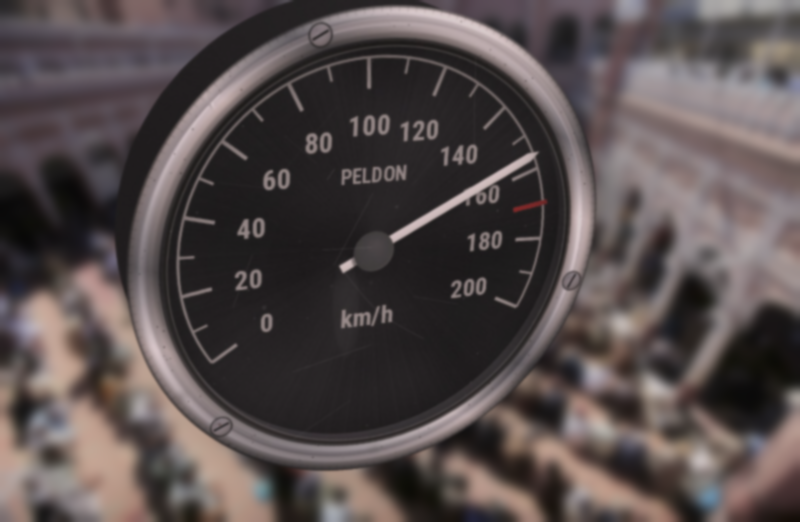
155,km/h
